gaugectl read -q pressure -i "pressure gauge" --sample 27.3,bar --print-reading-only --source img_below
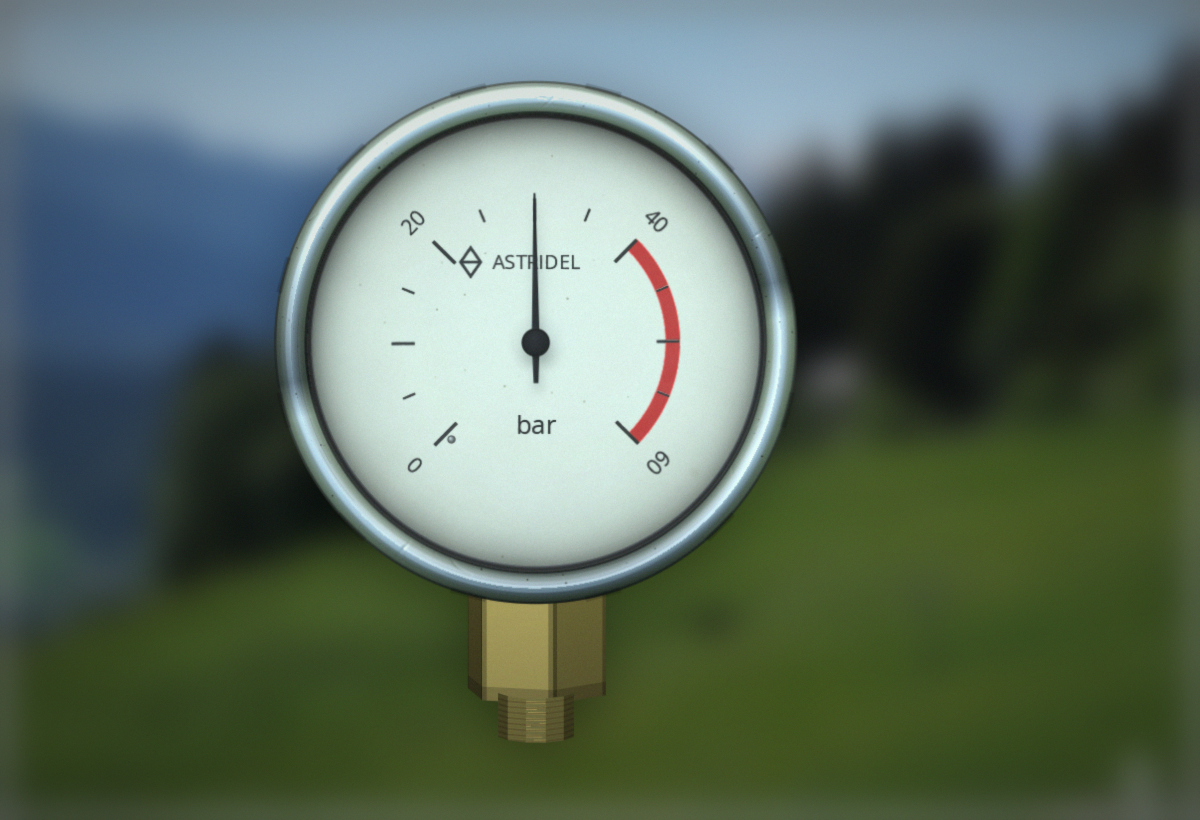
30,bar
